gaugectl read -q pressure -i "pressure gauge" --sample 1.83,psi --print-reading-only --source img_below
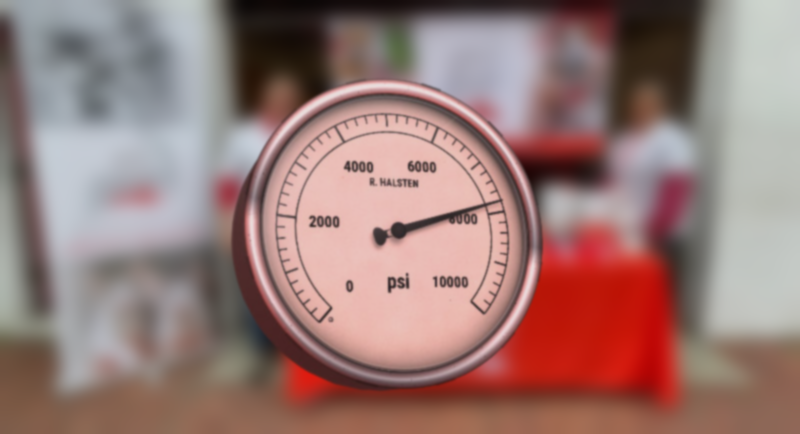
7800,psi
